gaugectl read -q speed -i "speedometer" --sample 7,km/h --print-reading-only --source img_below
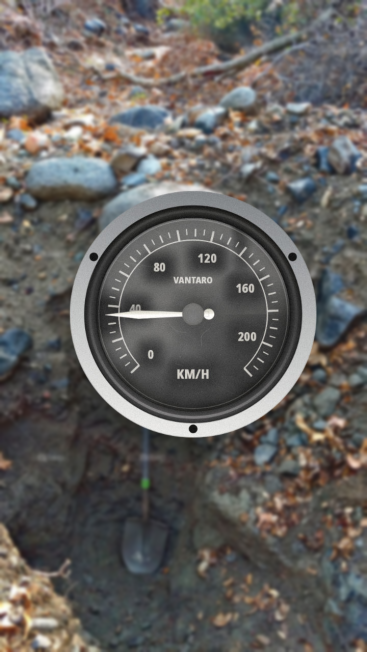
35,km/h
